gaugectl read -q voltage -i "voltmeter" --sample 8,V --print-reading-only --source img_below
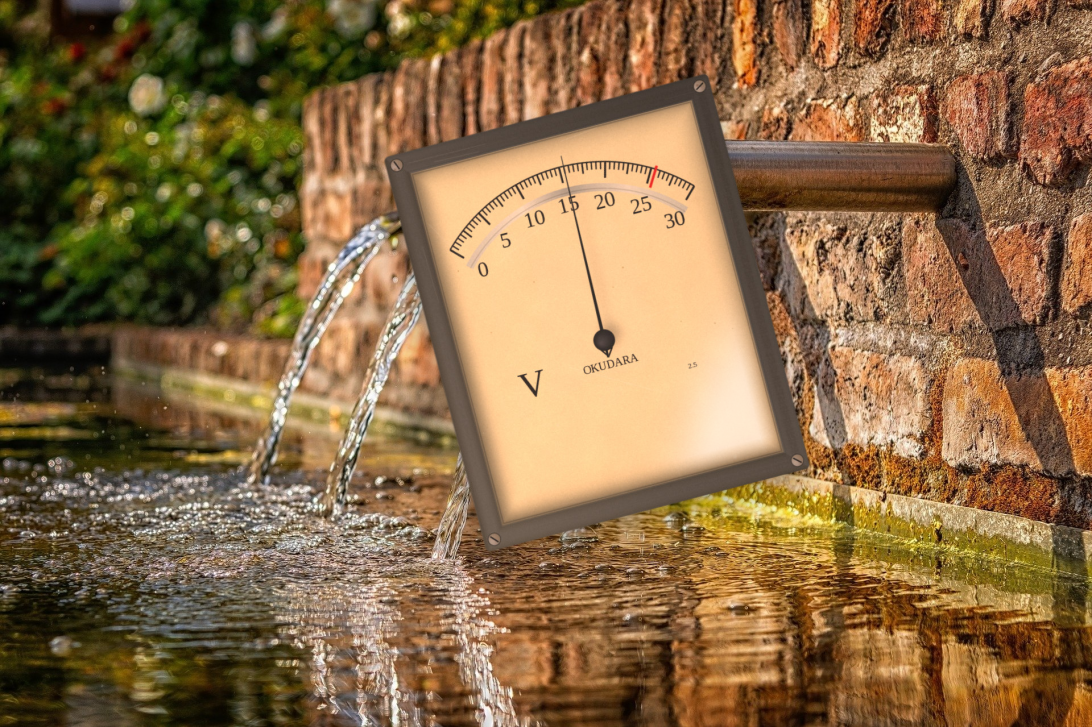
15.5,V
